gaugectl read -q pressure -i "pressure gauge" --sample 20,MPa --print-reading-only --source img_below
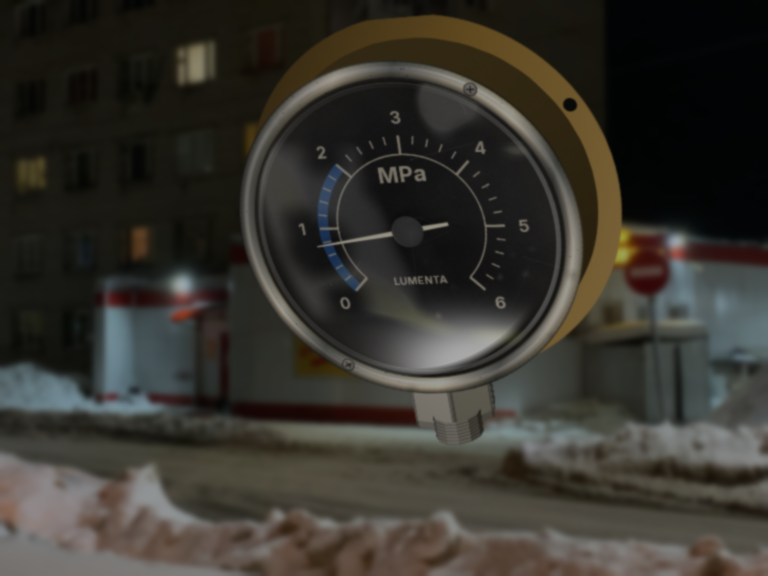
0.8,MPa
